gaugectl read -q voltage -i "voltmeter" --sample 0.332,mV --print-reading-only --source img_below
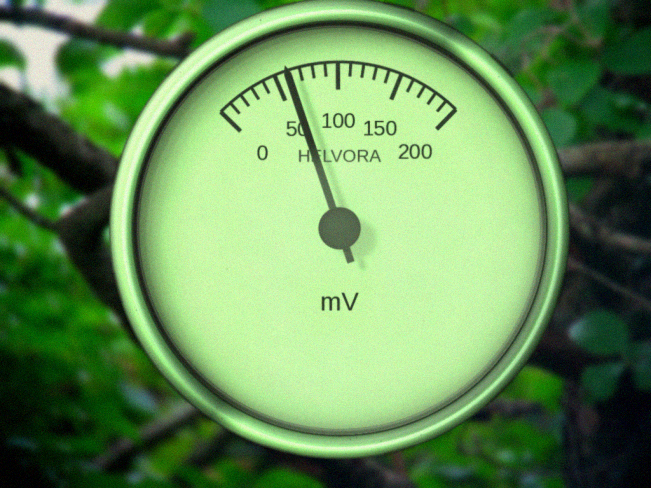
60,mV
